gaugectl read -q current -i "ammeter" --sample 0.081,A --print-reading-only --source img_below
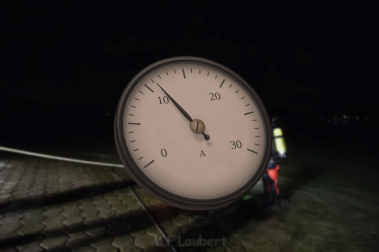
11,A
